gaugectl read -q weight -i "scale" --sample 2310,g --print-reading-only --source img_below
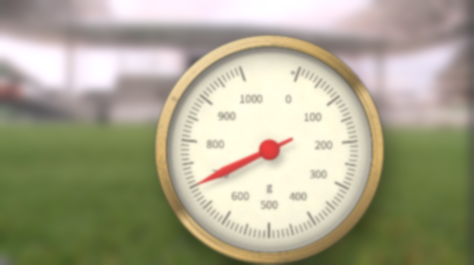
700,g
